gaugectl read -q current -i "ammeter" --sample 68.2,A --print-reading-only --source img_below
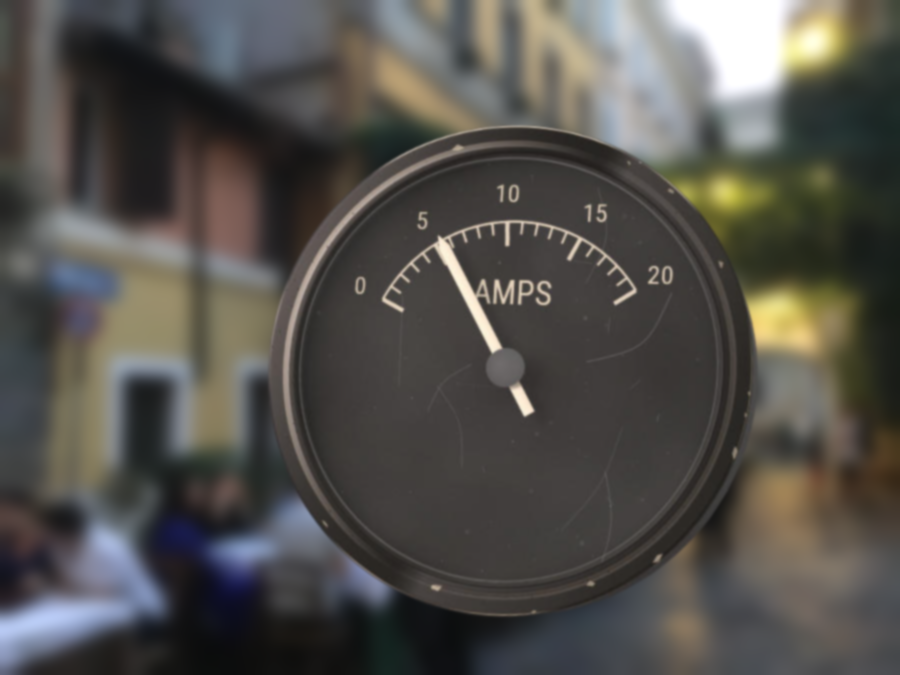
5.5,A
